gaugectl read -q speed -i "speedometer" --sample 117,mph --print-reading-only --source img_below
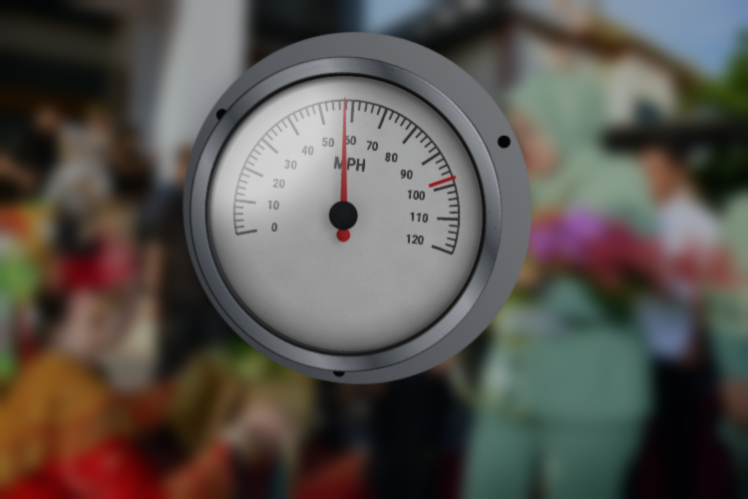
58,mph
